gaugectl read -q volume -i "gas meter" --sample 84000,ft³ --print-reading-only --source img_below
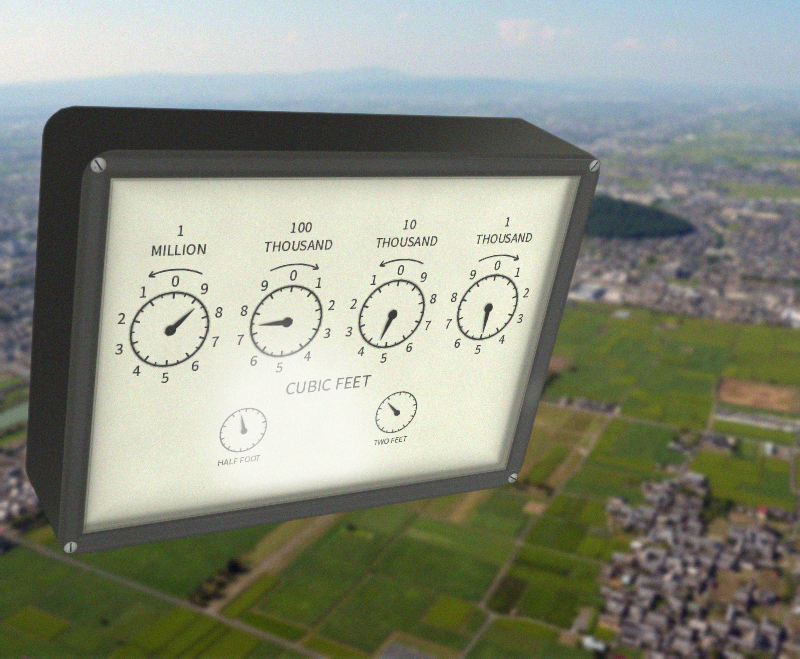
874500,ft³
